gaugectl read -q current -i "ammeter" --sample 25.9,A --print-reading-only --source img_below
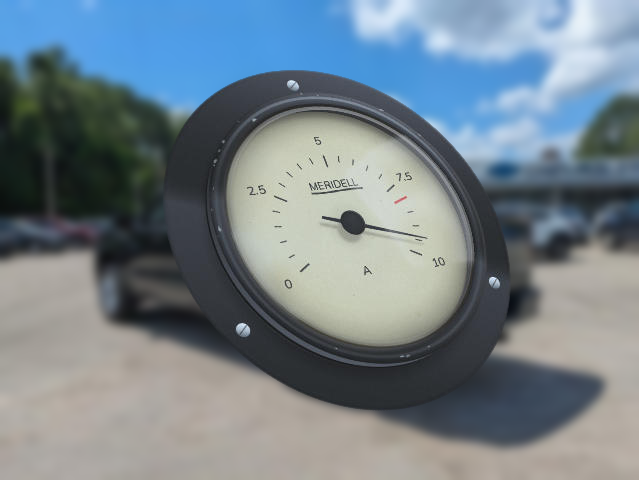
9.5,A
